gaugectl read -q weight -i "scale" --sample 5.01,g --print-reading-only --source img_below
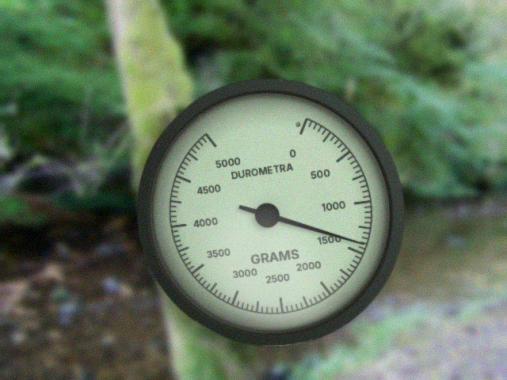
1400,g
